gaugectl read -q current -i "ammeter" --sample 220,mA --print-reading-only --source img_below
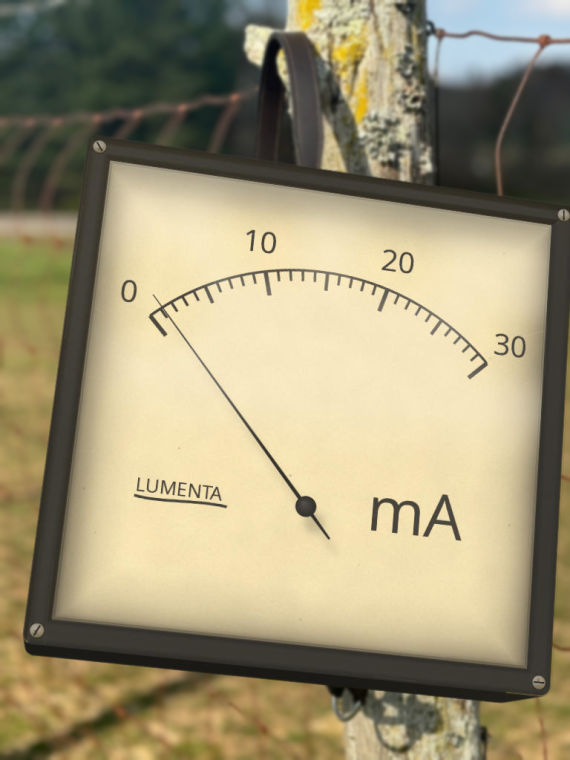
1,mA
